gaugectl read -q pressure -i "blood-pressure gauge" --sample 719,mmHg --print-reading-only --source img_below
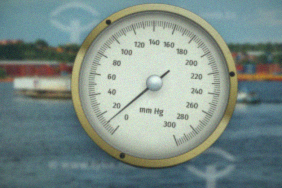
10,mmHg
